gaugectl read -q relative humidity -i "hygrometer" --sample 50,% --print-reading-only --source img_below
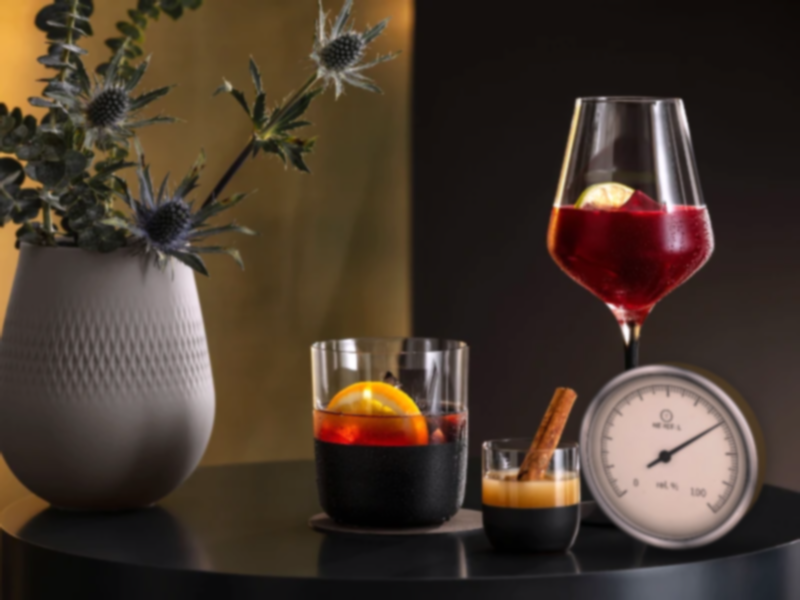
70,%
